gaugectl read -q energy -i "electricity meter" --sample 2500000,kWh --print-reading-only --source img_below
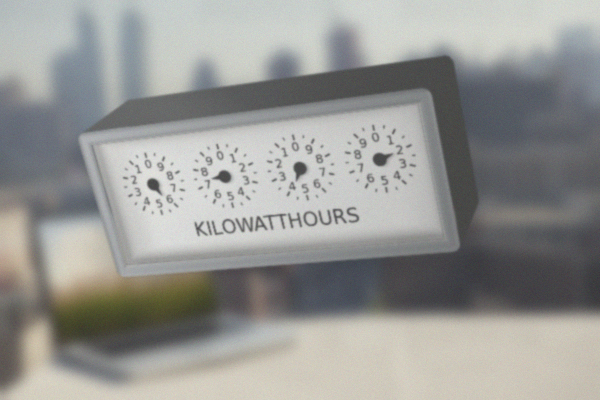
5742,kWh
